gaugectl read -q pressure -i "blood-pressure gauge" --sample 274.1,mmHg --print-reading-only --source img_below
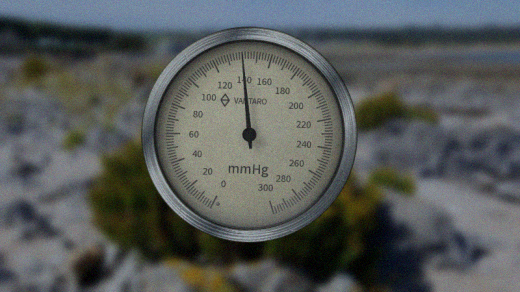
140,mmHg
